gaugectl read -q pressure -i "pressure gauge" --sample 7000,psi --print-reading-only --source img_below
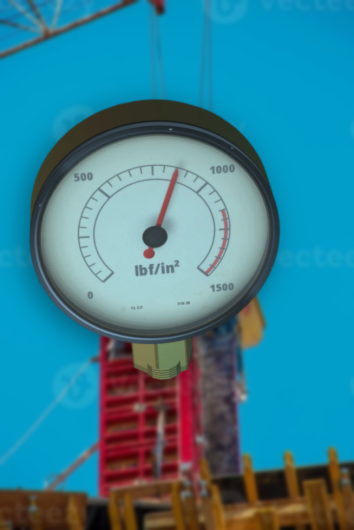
850,psi
